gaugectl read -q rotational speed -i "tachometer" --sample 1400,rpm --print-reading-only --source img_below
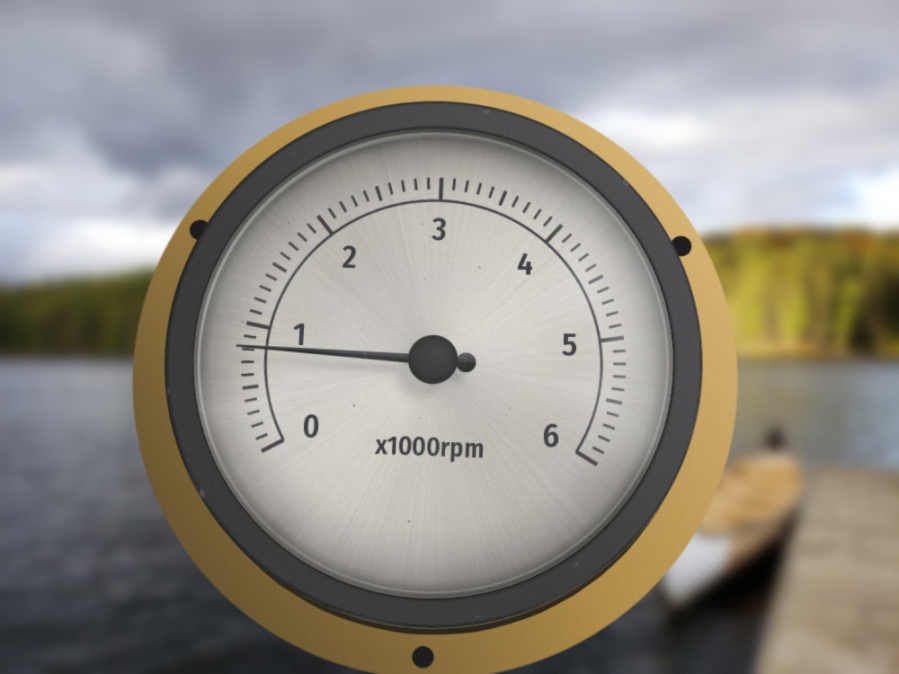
800,rpm
